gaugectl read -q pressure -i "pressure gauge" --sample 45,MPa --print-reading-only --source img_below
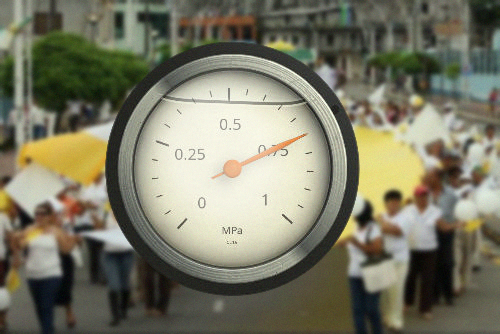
0.75,MPa
